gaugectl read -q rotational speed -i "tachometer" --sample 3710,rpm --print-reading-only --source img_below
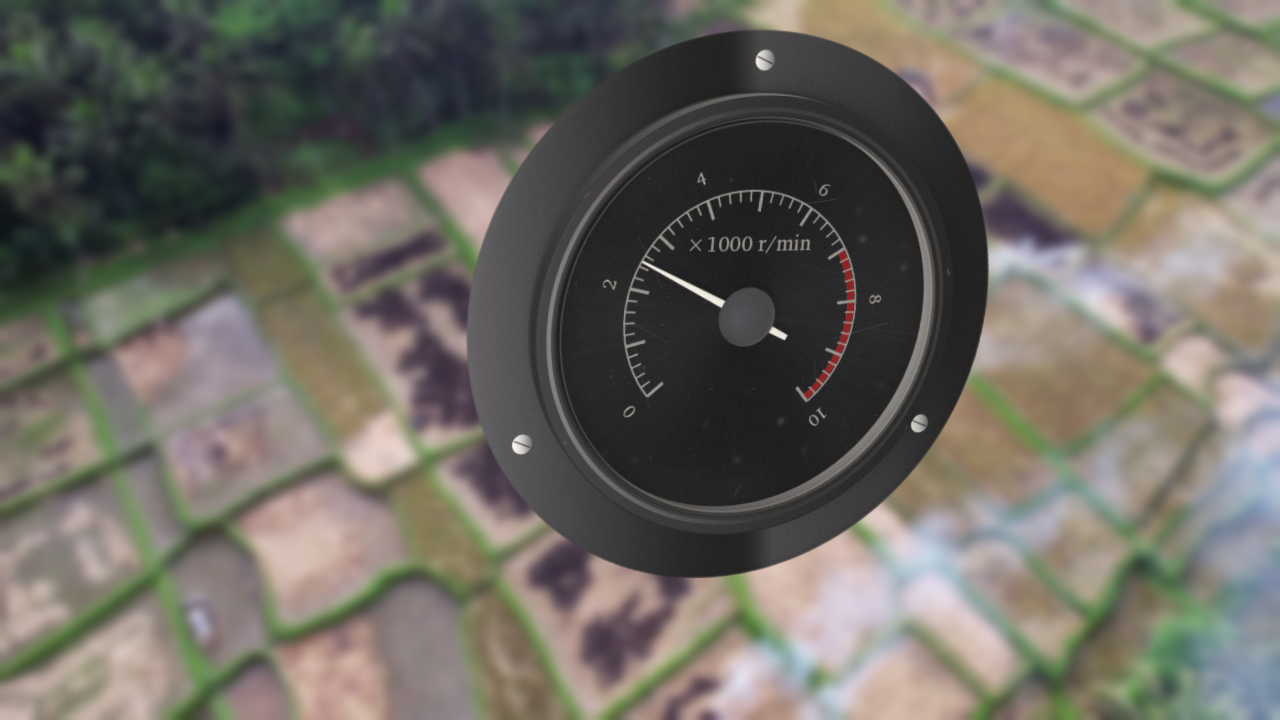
2500,rpm
